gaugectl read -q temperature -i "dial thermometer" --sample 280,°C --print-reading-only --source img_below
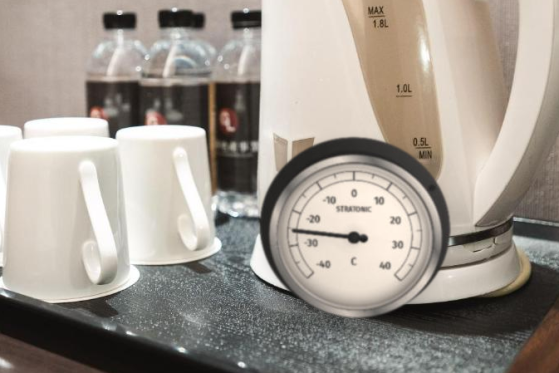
-25,°C
